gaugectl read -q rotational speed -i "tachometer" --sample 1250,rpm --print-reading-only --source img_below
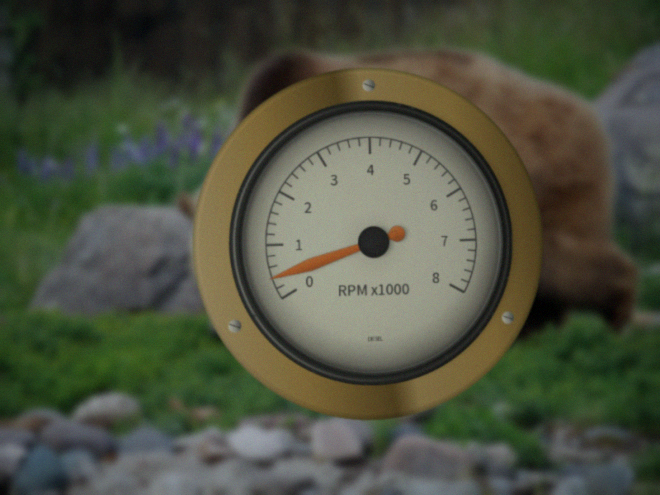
400,rpm
